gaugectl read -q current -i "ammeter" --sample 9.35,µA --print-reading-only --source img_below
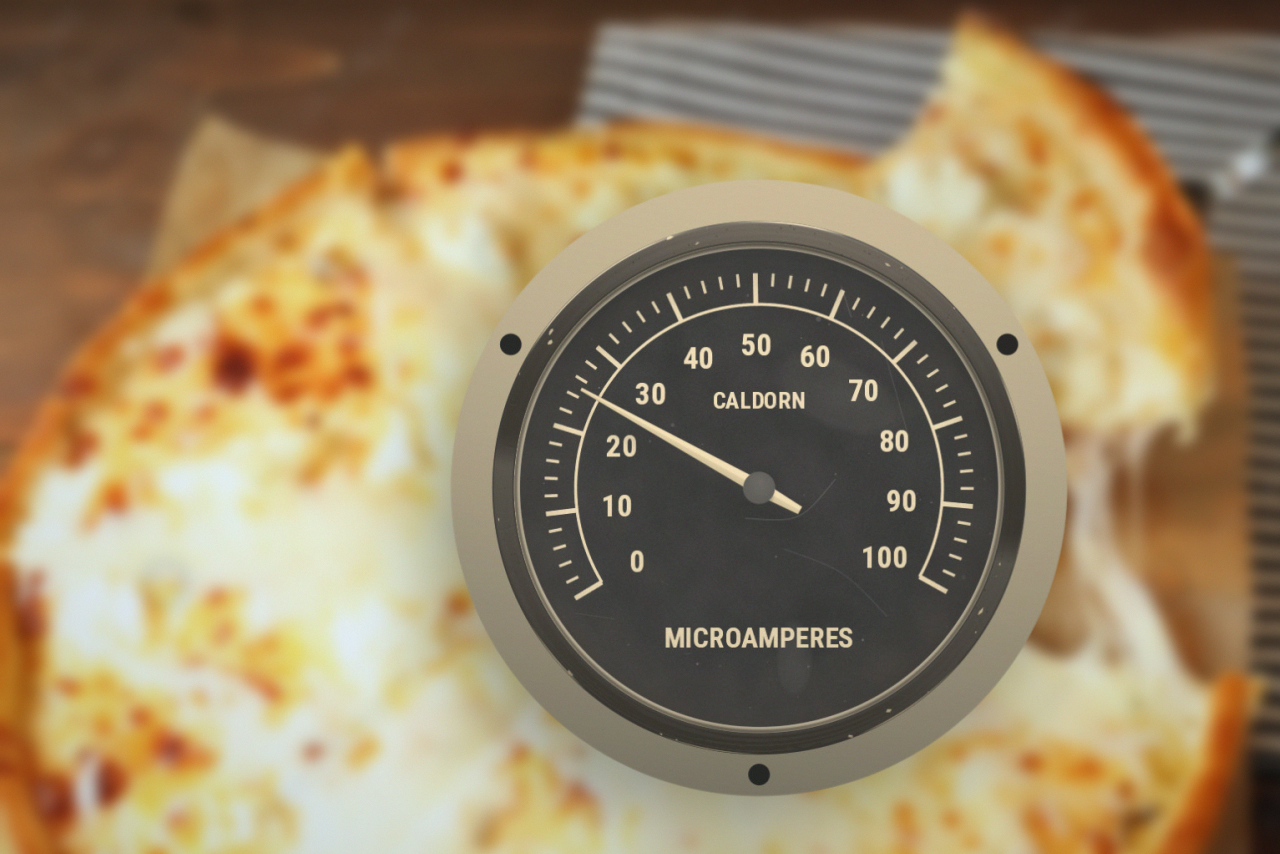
25,µA
